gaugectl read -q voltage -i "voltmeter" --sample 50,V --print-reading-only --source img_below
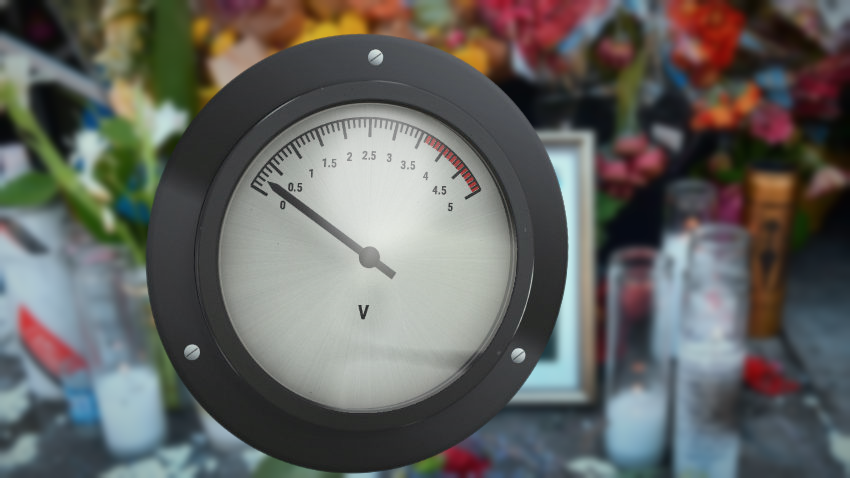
0.2,V
